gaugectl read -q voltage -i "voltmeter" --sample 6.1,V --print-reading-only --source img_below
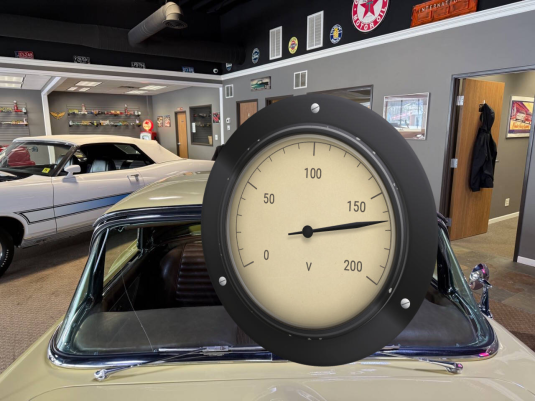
165,V
